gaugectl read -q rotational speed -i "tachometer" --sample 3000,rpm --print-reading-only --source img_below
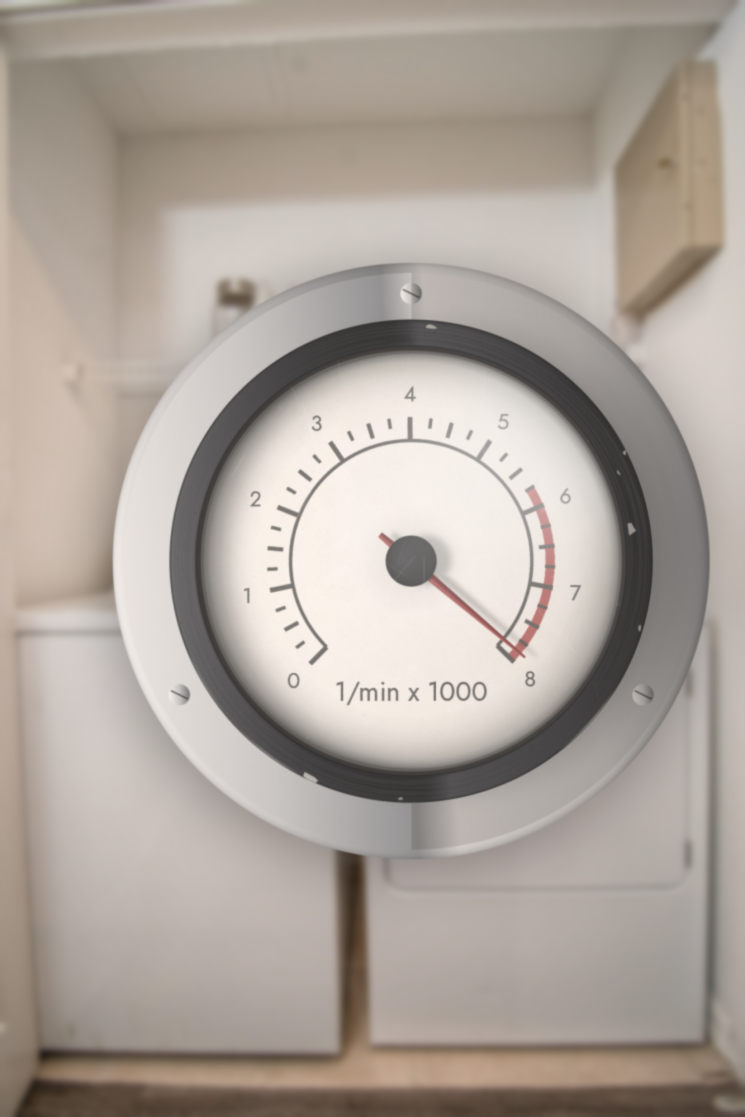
7875,rpm
